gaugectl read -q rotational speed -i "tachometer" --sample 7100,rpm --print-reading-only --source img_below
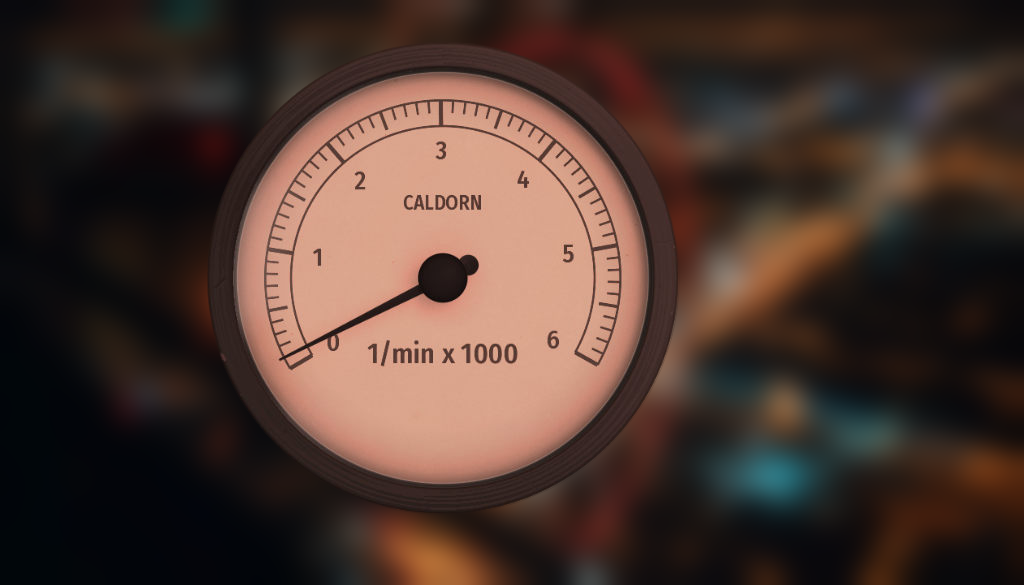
100,rpm
